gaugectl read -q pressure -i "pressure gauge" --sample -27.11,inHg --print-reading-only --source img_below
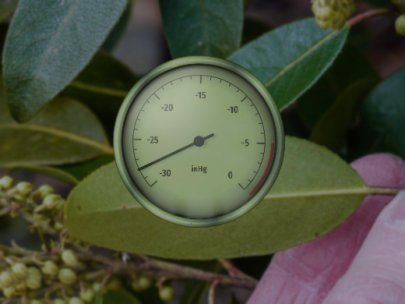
-28,inHg
